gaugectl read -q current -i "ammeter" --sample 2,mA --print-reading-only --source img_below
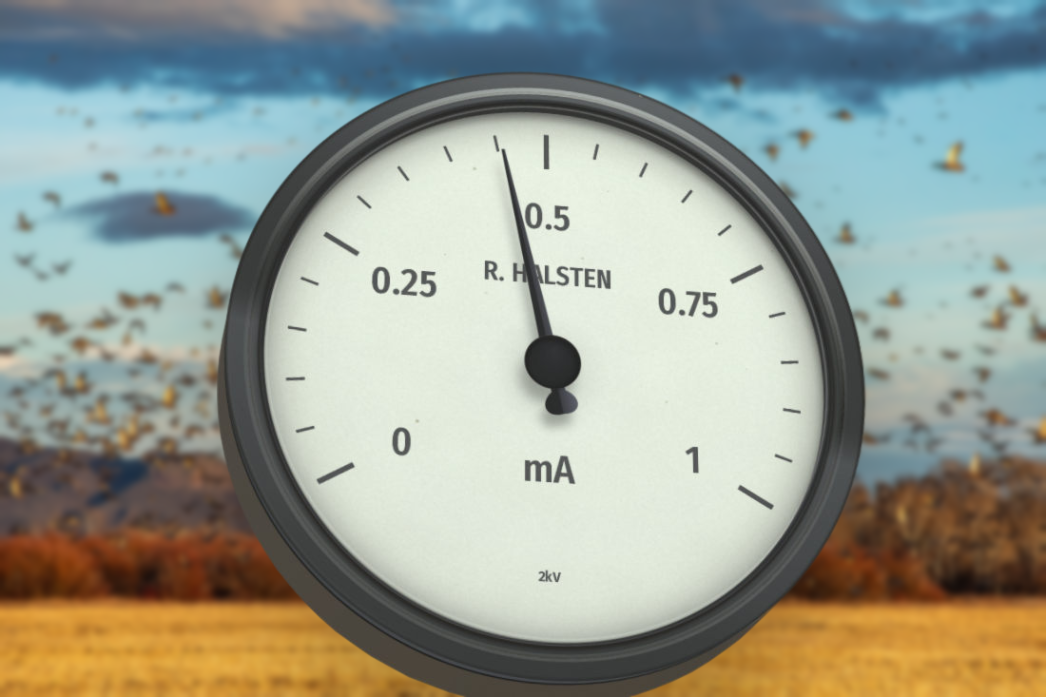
0.45,mA
